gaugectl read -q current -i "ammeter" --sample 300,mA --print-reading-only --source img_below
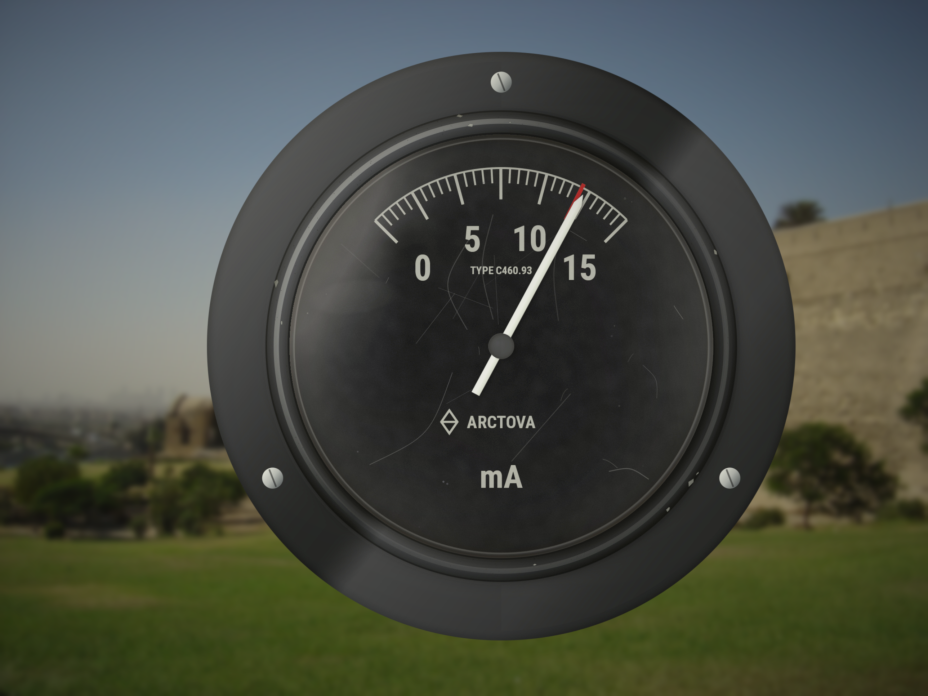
12.25,mA
